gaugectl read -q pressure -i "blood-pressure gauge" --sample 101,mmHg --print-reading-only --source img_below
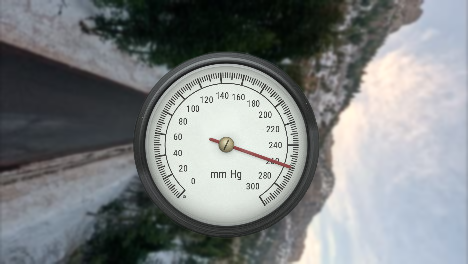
260,mmHg
